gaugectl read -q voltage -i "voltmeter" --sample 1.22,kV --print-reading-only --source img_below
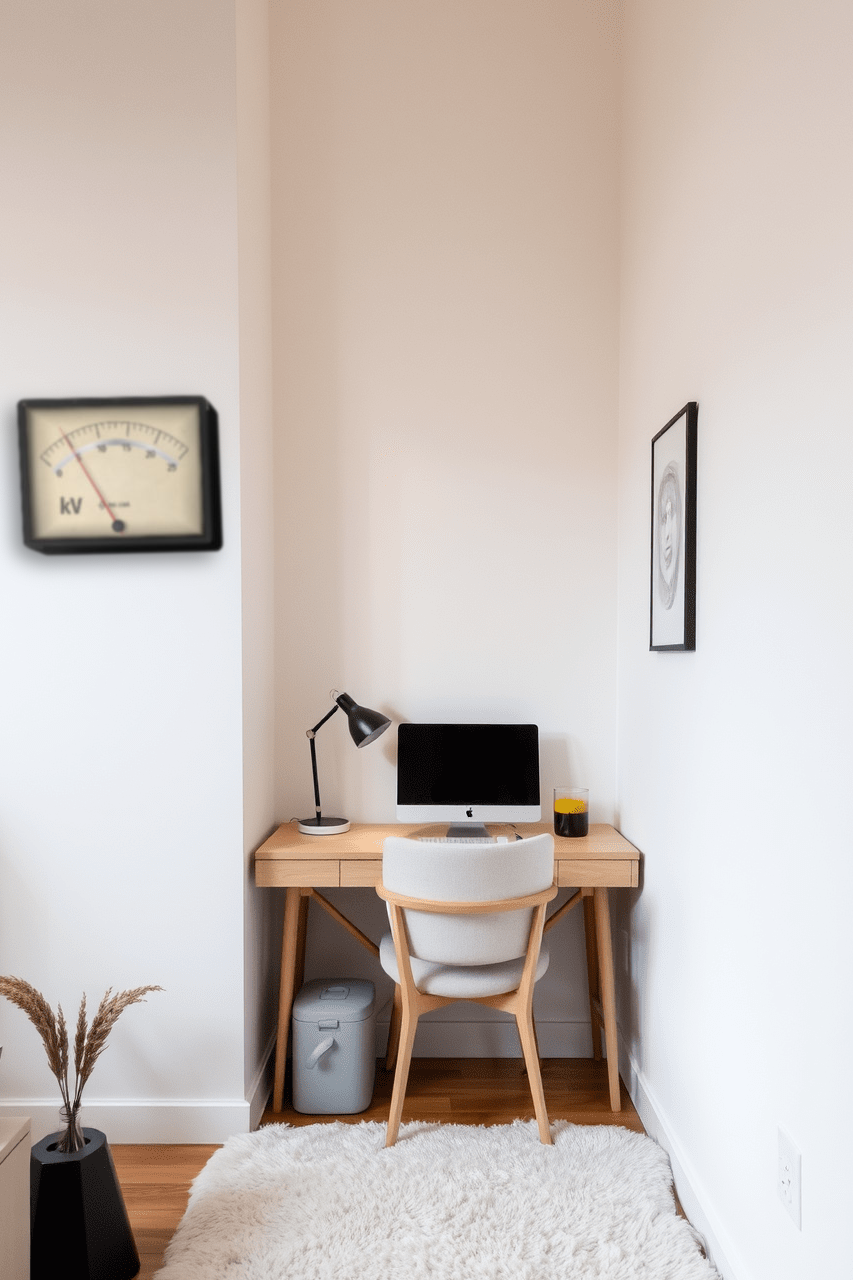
5,kV
